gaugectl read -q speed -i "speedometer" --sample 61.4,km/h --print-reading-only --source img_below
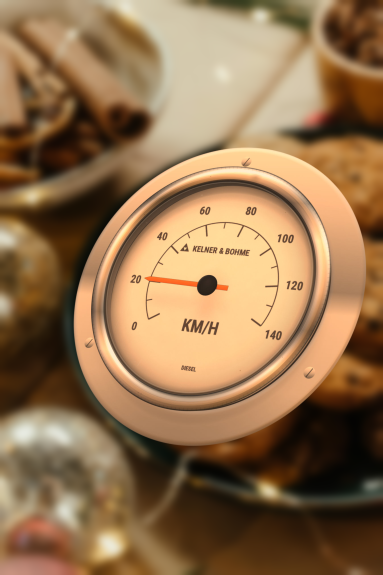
20,km/h
